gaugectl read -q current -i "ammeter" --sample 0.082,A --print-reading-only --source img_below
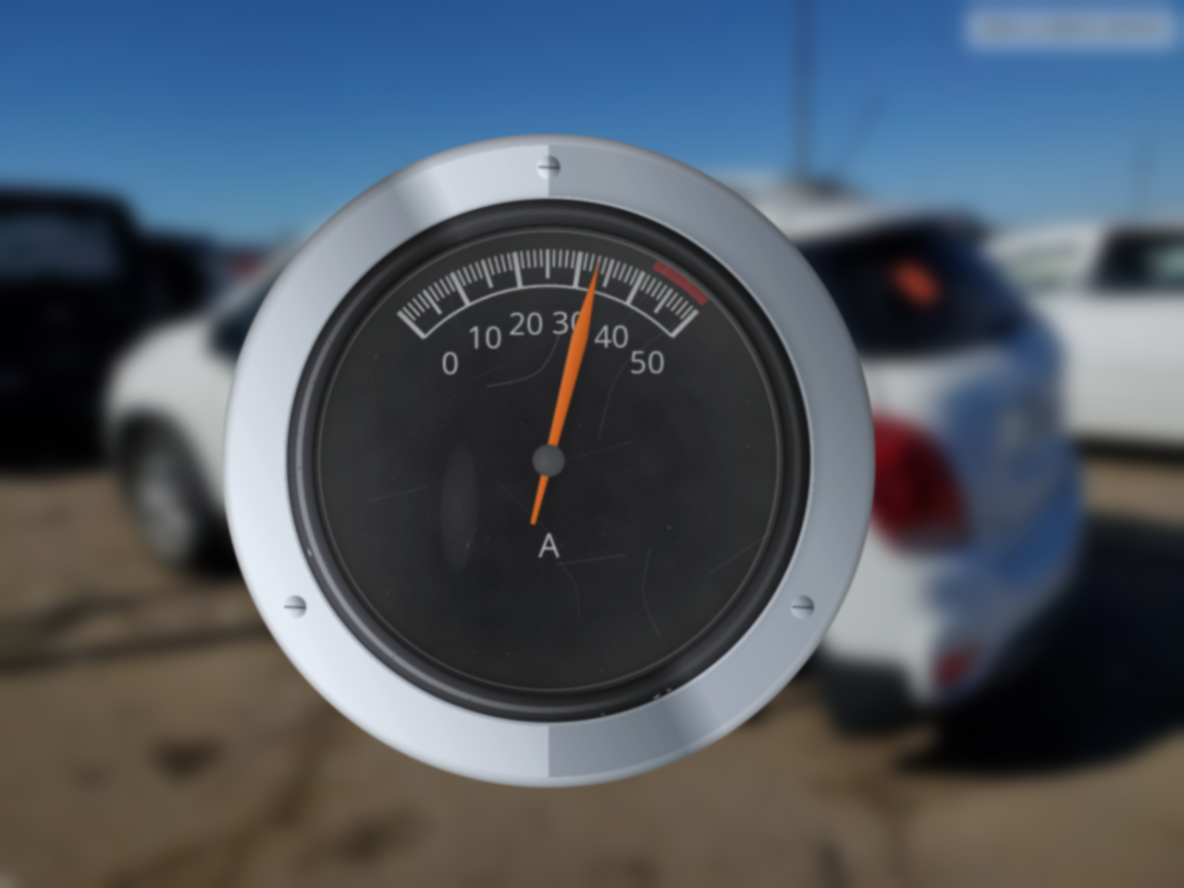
33,A
